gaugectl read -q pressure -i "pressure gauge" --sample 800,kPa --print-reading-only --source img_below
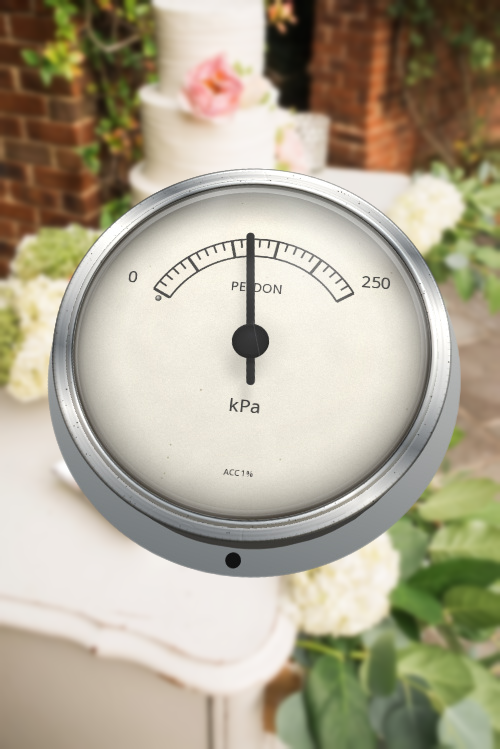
120,kPa
